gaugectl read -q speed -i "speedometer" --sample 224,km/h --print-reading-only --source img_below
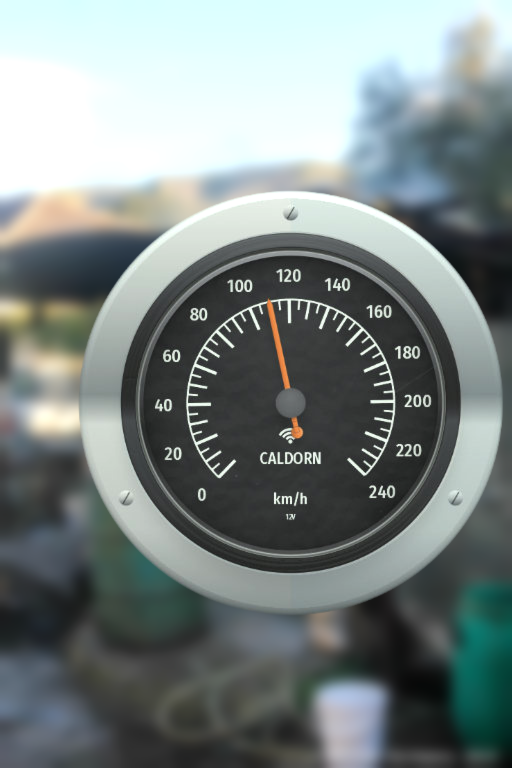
110,km/h
